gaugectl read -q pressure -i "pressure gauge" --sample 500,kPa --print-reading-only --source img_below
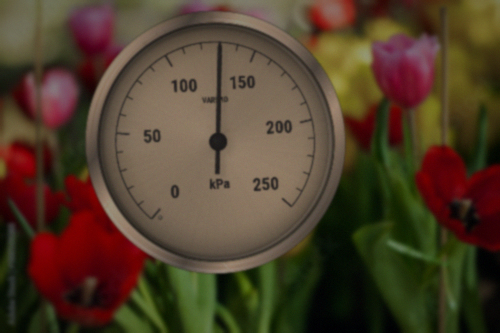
130,kPa
